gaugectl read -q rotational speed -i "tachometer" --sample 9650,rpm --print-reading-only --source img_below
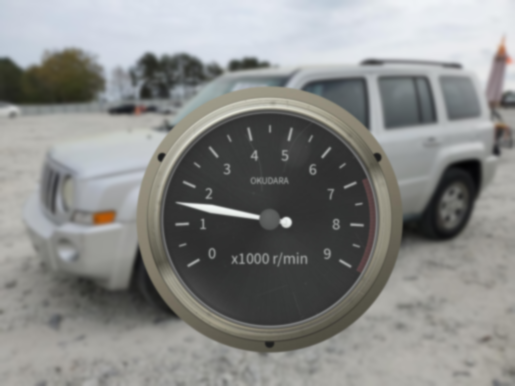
1500,rpm
